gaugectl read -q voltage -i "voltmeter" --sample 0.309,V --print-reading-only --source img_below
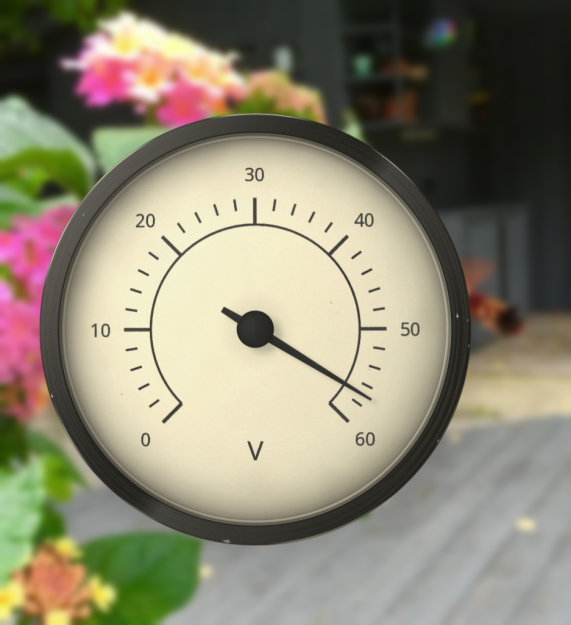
57,V
